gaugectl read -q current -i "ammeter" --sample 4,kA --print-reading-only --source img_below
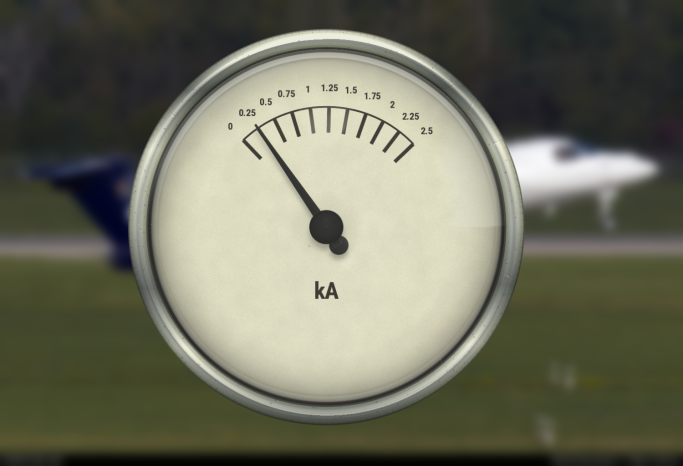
0.25,kA
